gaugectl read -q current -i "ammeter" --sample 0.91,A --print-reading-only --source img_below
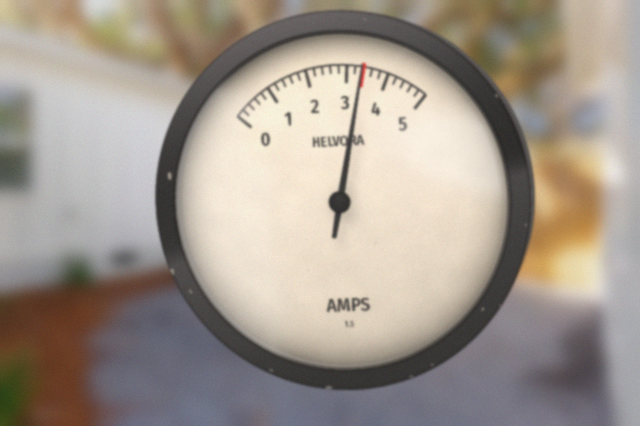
3.4,A
